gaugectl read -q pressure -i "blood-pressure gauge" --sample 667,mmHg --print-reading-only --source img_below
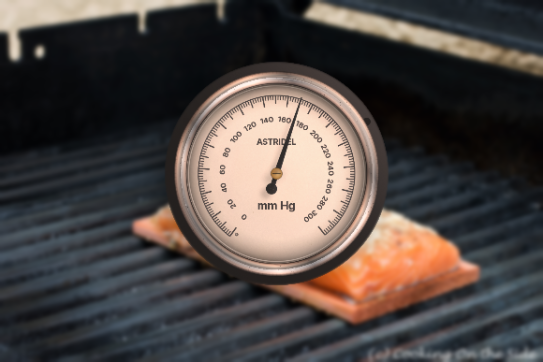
170,mmHg
